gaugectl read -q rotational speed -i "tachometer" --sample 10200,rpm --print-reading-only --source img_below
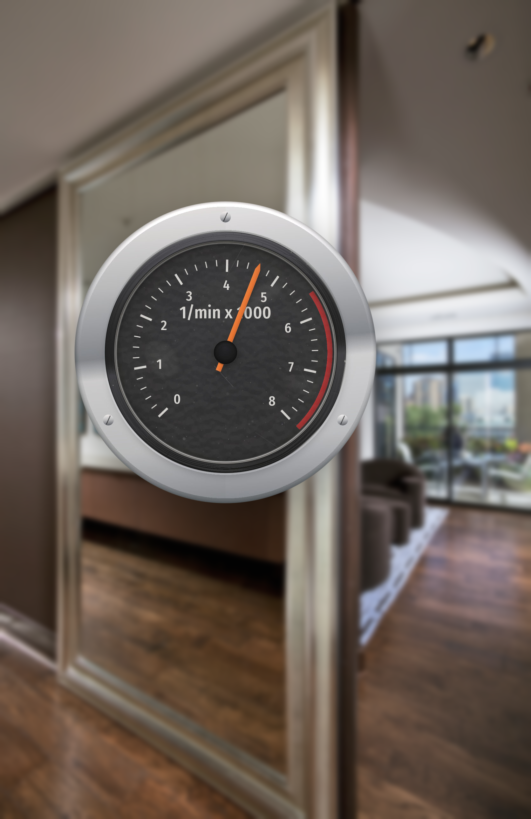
4600,rpm
